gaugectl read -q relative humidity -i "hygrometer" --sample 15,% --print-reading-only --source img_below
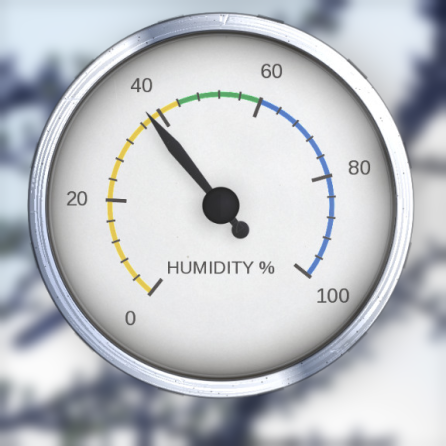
38,%
